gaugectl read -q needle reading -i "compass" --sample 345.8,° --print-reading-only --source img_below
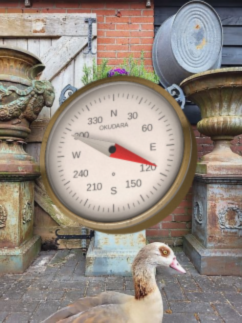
115,°
